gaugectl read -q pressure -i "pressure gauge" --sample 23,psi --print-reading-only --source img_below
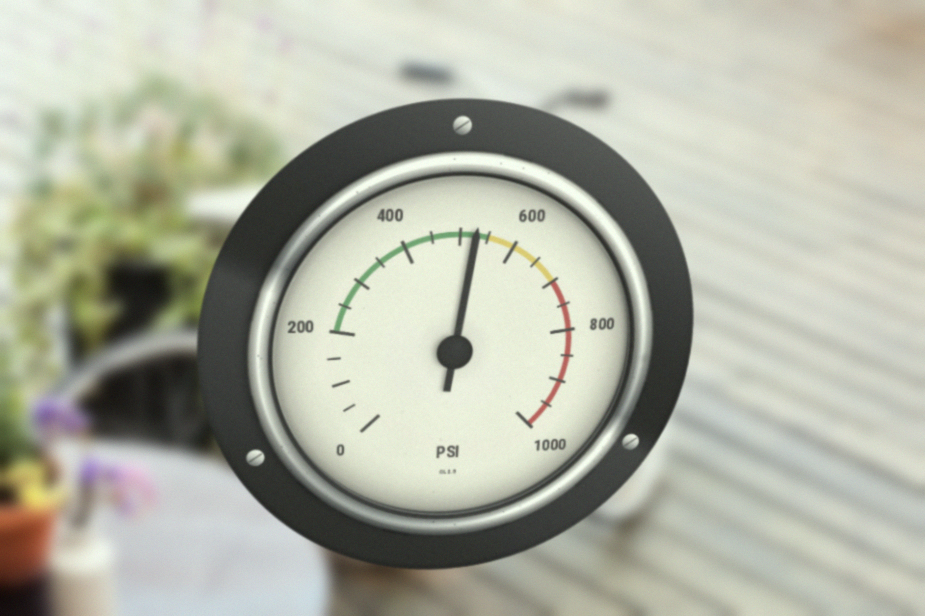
525,psi
